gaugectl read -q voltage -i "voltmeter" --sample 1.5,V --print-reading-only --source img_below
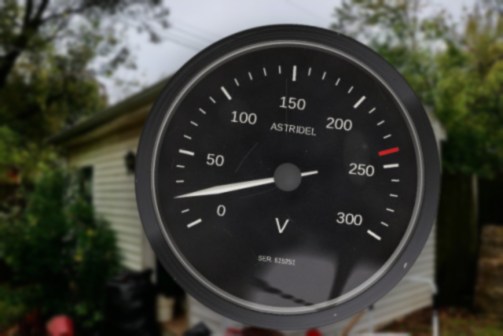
20,V
